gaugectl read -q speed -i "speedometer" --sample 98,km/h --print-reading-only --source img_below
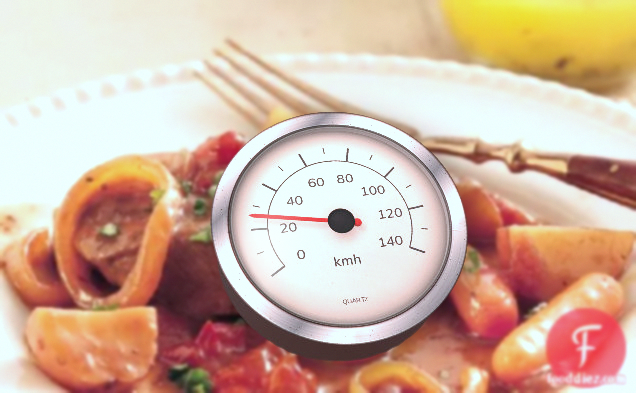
25,km/h
